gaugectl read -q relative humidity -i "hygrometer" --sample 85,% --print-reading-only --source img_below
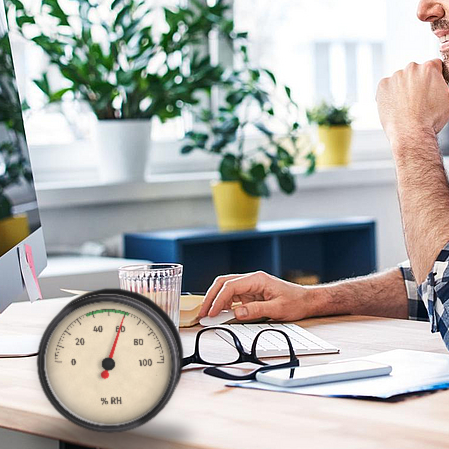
60,%
